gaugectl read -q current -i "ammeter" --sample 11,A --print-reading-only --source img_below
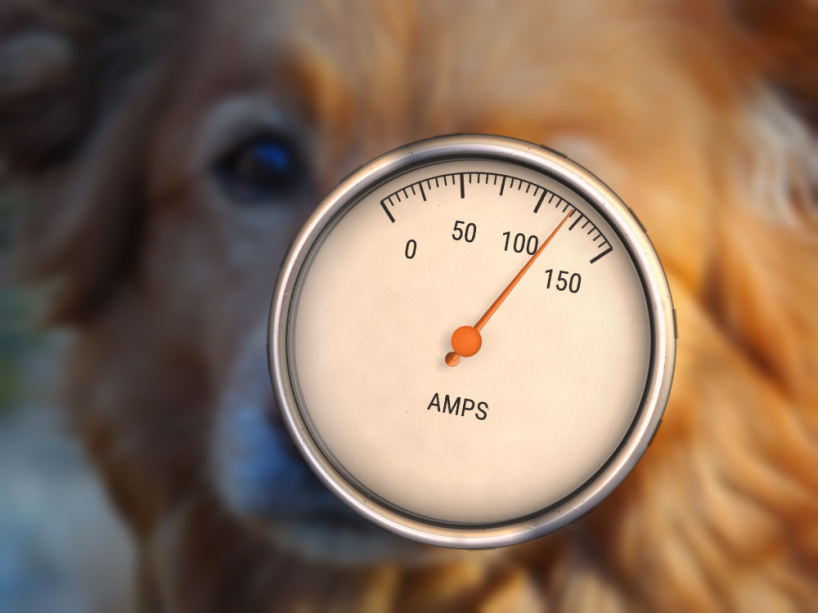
120,A
